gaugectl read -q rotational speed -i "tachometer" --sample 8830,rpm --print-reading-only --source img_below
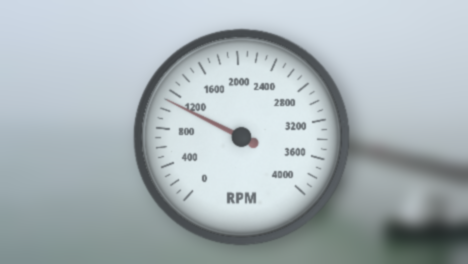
1100,rpm
